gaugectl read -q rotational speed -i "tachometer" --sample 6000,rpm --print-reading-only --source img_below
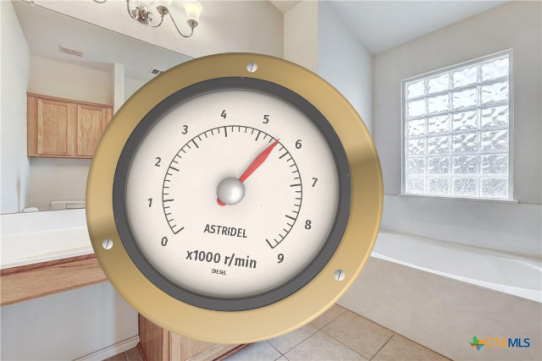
5600,rpm
